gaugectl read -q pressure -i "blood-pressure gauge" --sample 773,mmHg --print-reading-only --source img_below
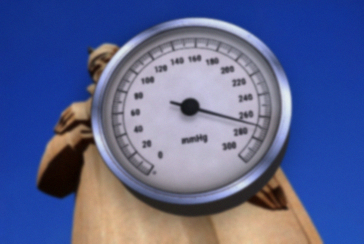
270,mmHg
